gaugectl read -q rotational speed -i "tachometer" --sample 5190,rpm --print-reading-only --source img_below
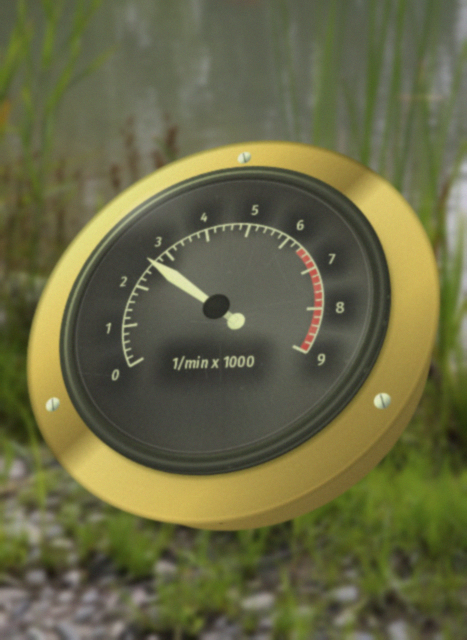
2600,rpm
